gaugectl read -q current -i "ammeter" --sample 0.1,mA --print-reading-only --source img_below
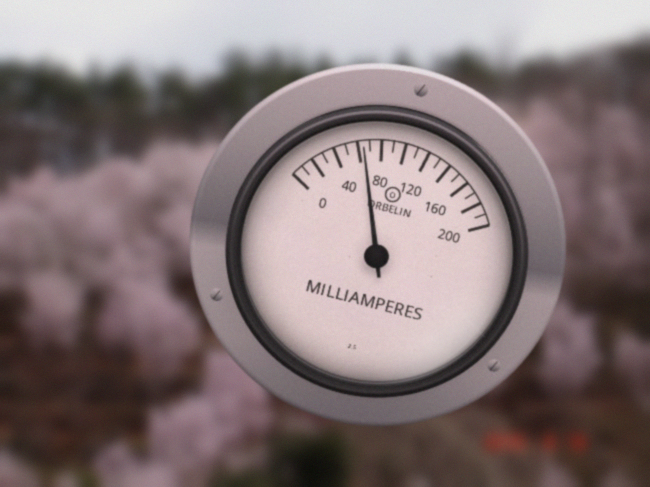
65,mA
